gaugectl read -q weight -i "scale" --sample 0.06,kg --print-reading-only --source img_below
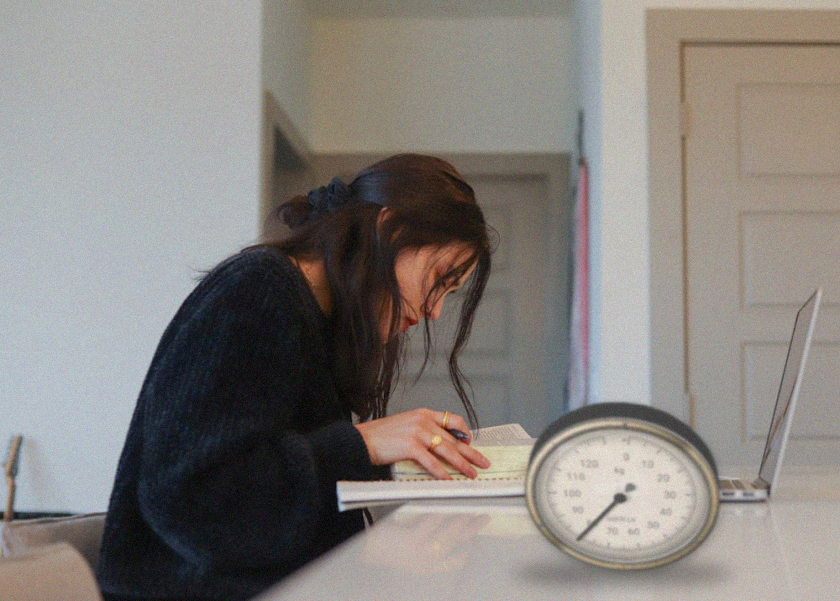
80,kg
